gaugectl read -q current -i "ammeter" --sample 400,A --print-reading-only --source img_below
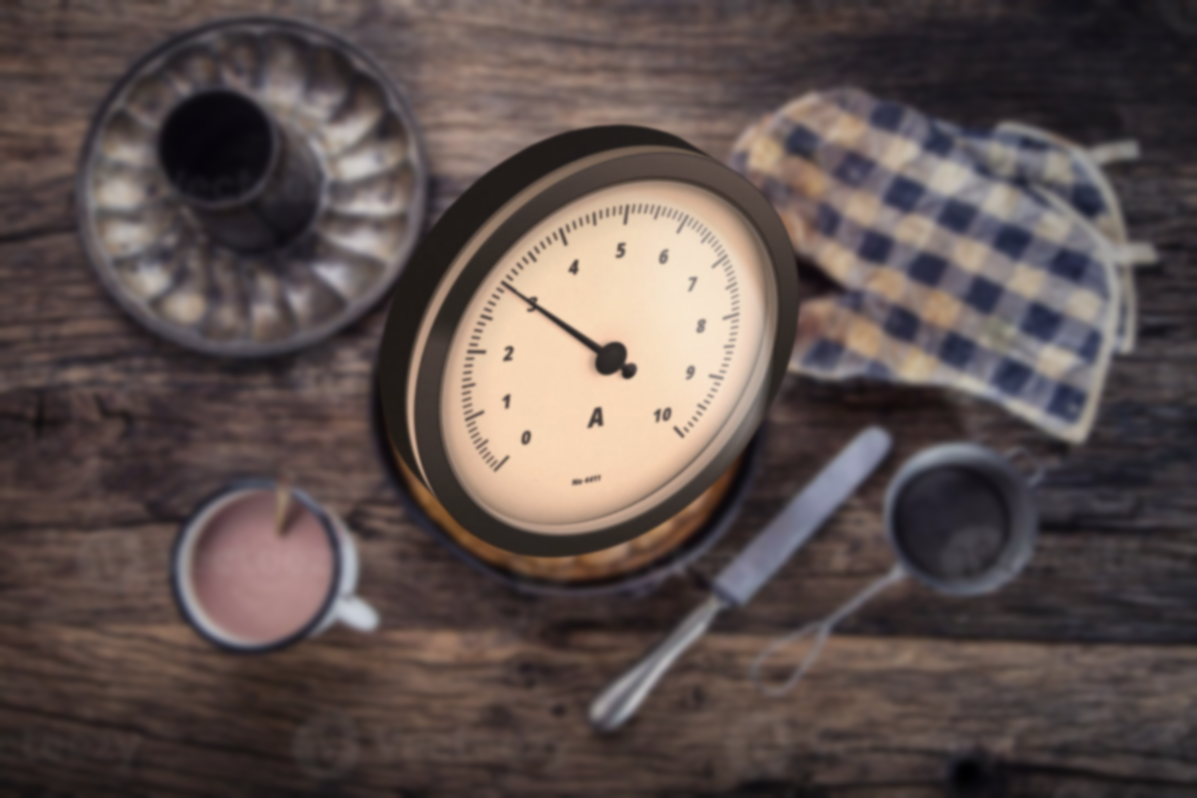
3,A
